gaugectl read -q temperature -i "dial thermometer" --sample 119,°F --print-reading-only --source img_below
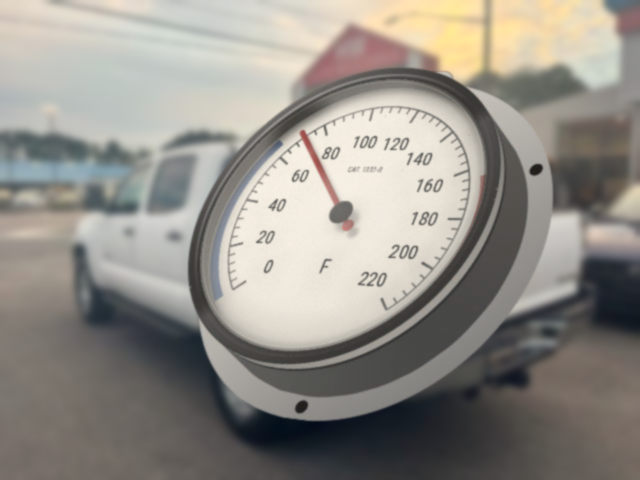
72,°F
